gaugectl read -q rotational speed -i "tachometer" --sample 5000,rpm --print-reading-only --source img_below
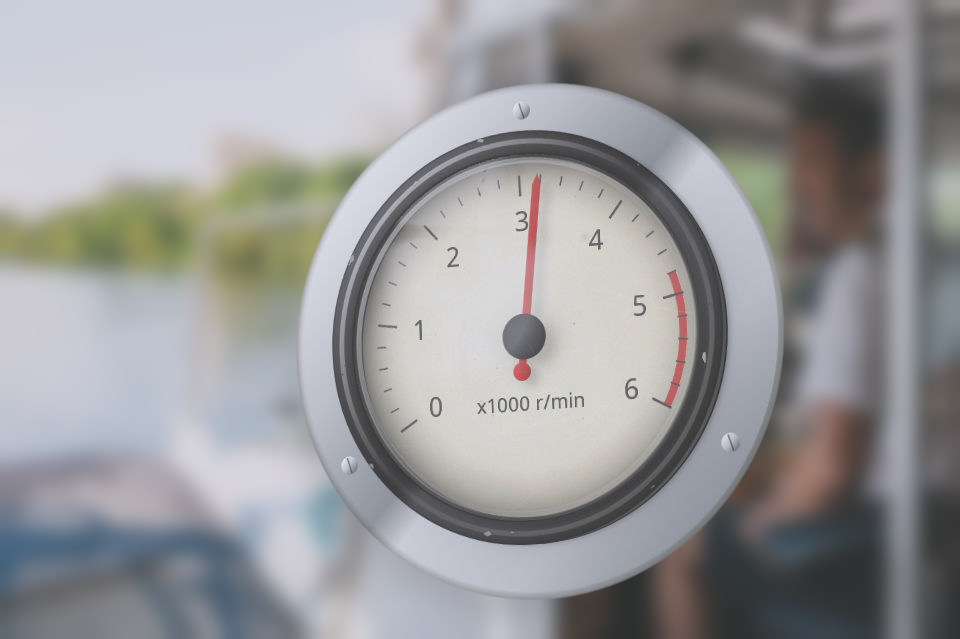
3200,rpm
